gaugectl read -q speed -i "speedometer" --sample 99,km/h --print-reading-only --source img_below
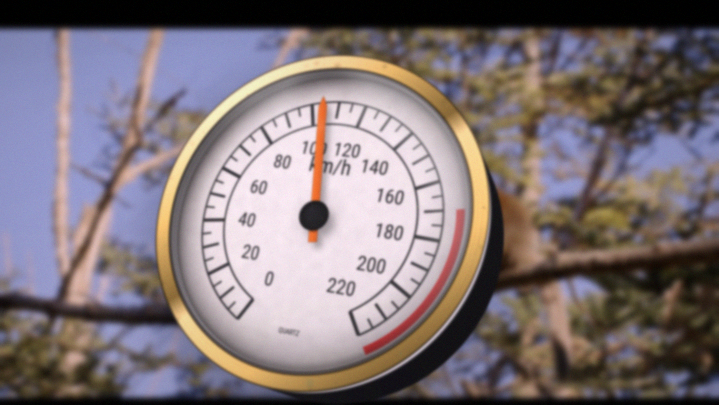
105,km/h
